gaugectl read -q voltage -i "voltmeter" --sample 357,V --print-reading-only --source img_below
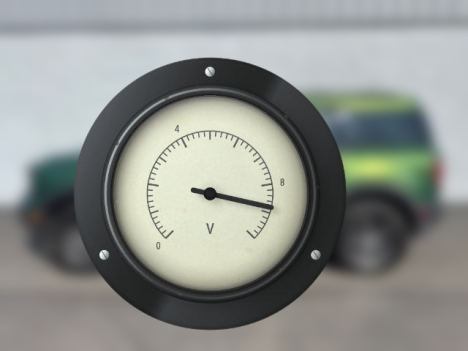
8.8,V
